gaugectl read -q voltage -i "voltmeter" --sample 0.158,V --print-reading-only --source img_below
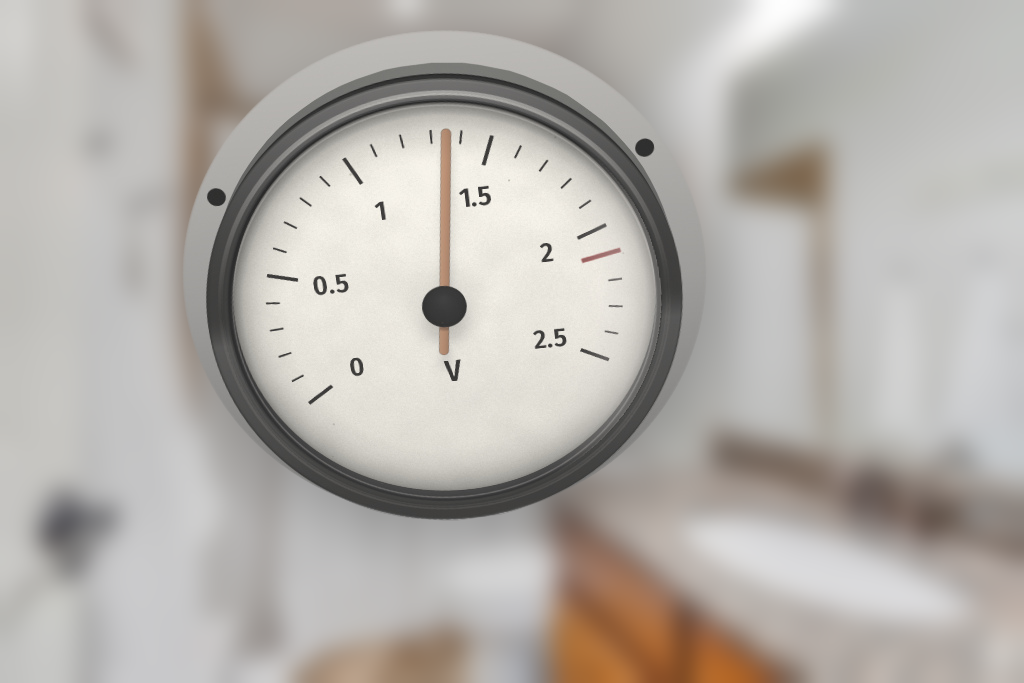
1.35,V
